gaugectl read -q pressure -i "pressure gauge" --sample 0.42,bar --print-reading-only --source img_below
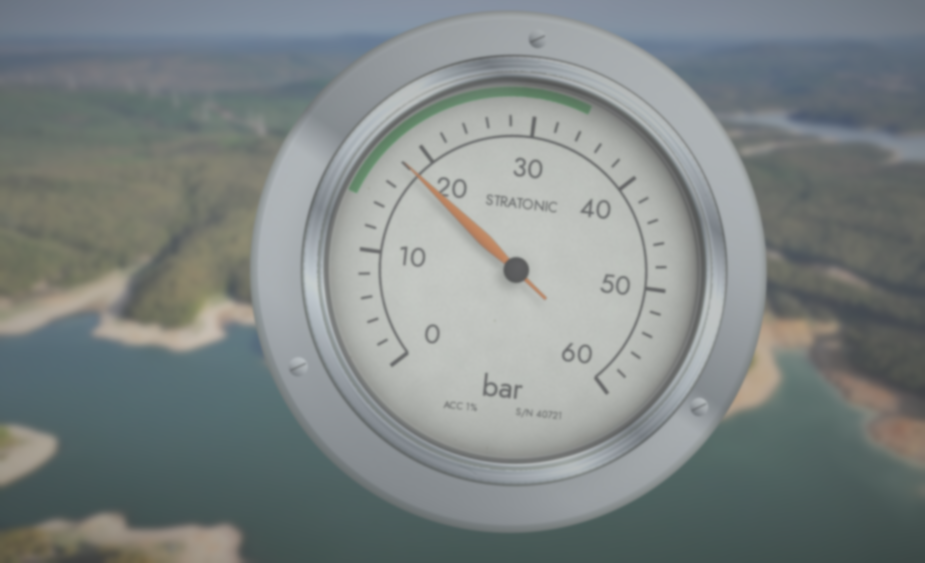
18,bar
